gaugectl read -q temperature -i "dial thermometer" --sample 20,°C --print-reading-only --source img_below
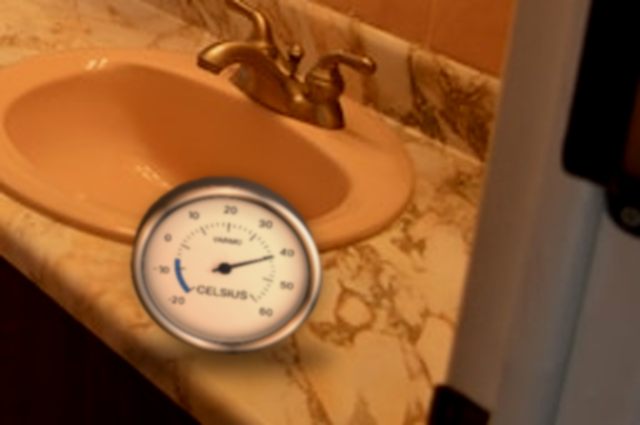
40,°C
